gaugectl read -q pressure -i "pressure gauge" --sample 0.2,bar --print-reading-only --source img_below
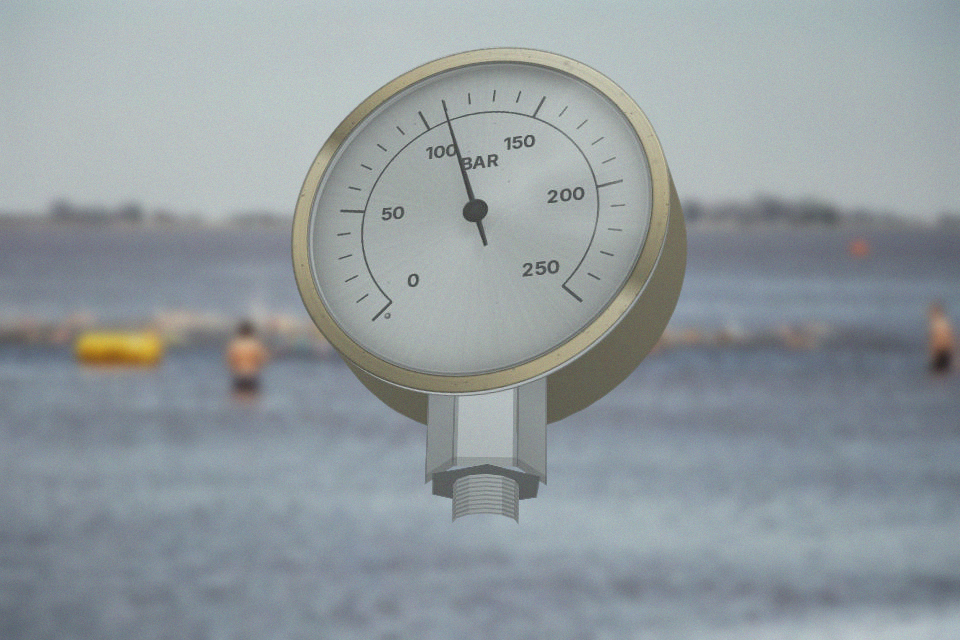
110,bar
